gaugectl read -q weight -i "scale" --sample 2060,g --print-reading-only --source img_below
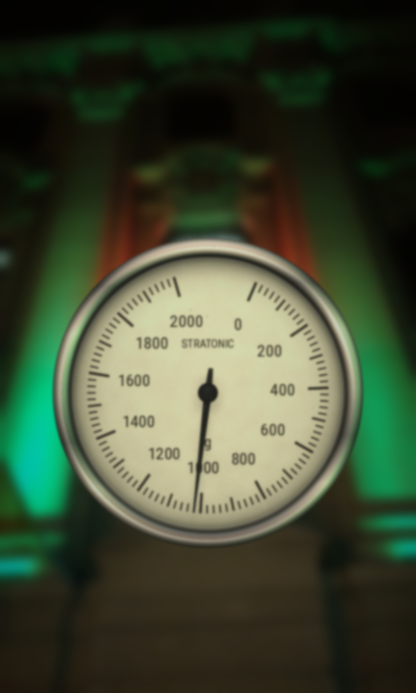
1020,g
